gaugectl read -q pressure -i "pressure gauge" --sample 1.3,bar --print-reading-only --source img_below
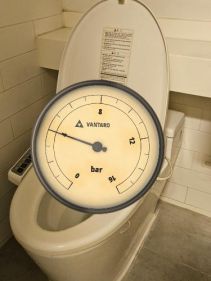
4,bar
